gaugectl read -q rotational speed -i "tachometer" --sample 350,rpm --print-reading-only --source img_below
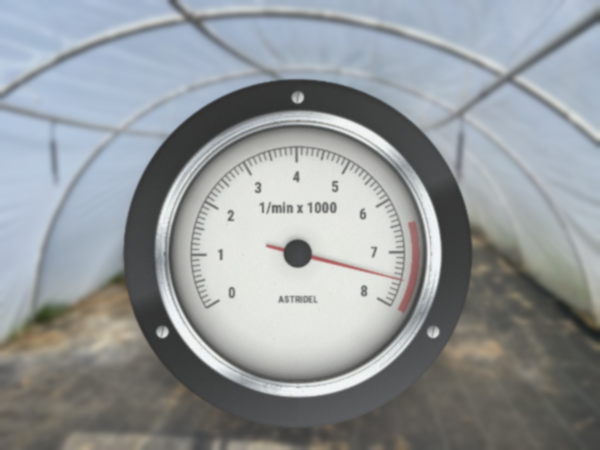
7500,rpm
